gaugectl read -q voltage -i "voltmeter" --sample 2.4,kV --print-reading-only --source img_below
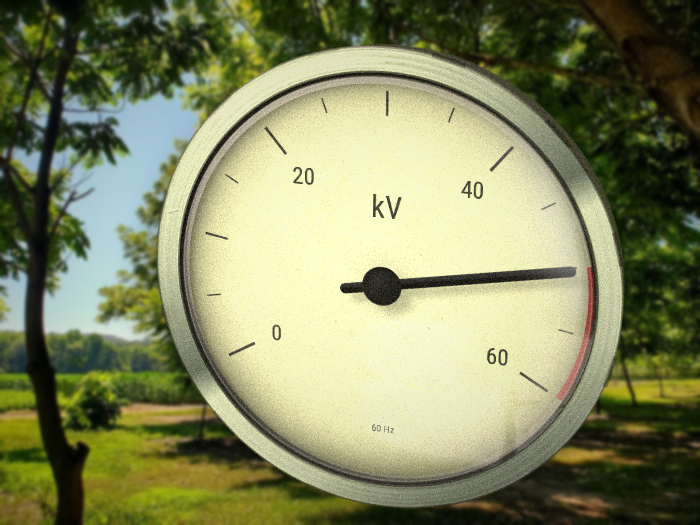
50,kV
